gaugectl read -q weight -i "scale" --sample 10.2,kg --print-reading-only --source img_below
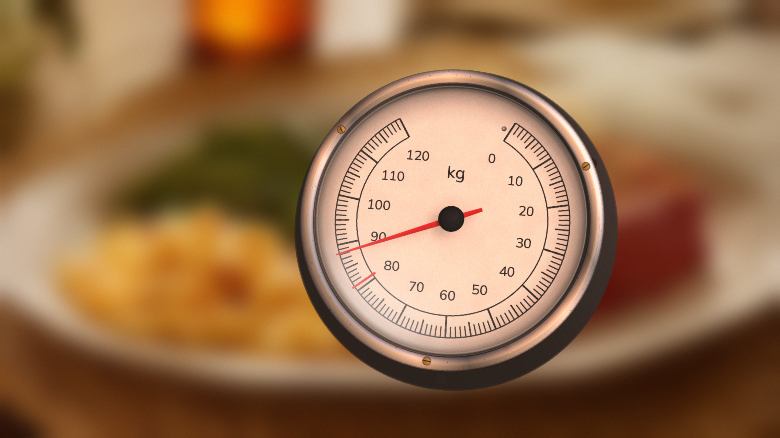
88,kg
